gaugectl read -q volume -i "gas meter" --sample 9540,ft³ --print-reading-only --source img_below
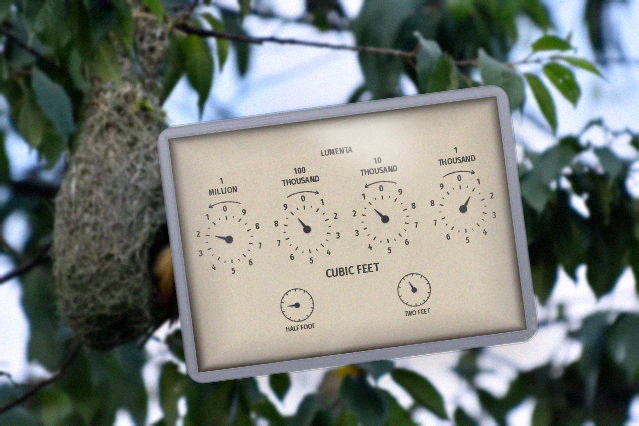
191100,ft³
